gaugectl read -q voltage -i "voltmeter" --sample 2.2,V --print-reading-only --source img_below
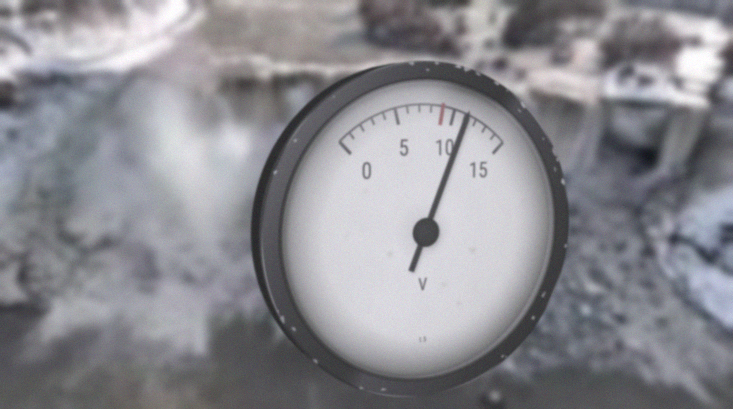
11,V
